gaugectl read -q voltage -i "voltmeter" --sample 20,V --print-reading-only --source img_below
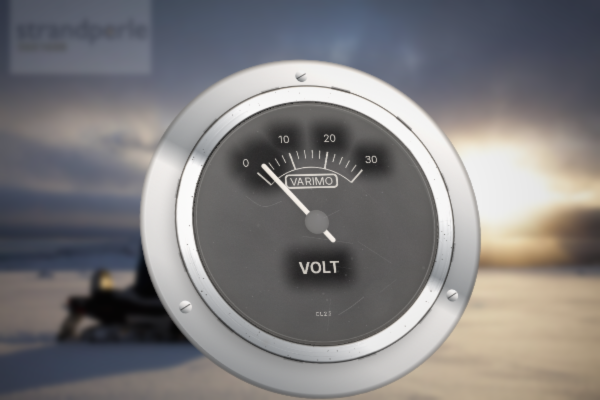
2,V
